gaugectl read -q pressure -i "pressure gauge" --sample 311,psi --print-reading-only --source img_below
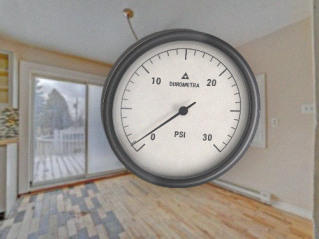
1,psi
